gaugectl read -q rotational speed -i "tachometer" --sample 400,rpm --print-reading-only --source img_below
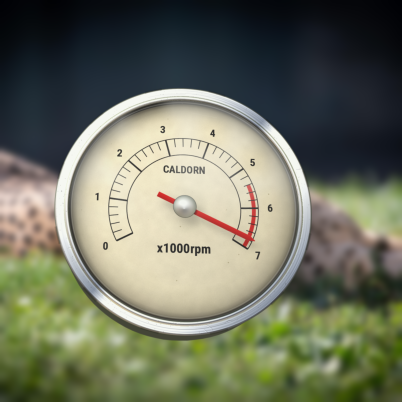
6800,rpm
